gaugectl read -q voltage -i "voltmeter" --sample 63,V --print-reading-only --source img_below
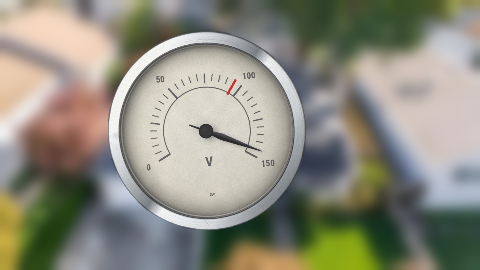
145,V
